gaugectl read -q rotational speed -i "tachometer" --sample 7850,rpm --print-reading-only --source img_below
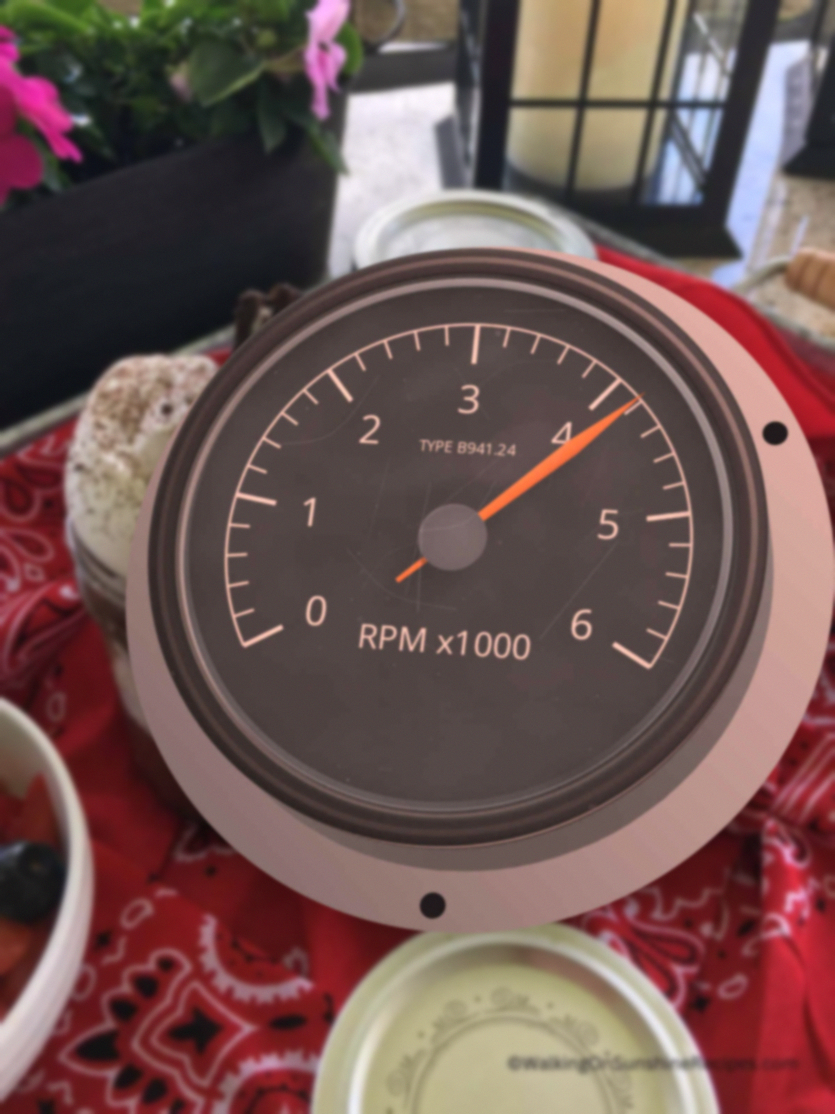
4200,rpm
